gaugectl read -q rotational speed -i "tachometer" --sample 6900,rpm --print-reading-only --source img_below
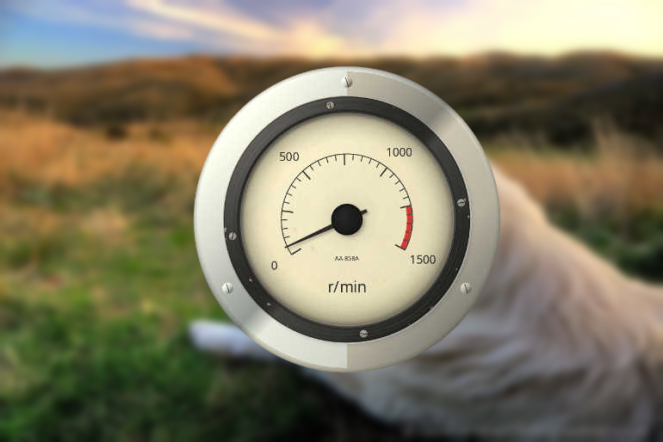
50,rpm
